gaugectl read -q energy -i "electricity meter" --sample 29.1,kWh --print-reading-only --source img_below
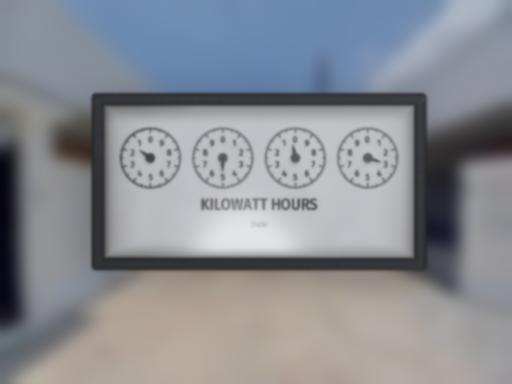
1503,kWh
